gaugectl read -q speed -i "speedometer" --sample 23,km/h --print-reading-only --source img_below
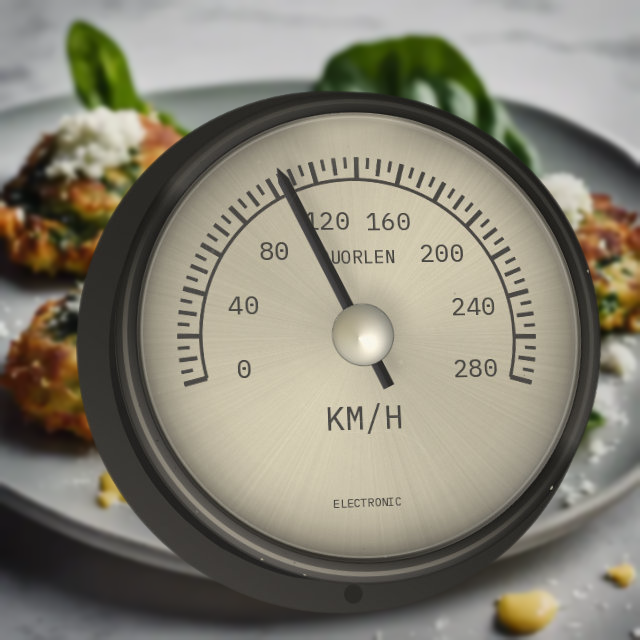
105,km/h
